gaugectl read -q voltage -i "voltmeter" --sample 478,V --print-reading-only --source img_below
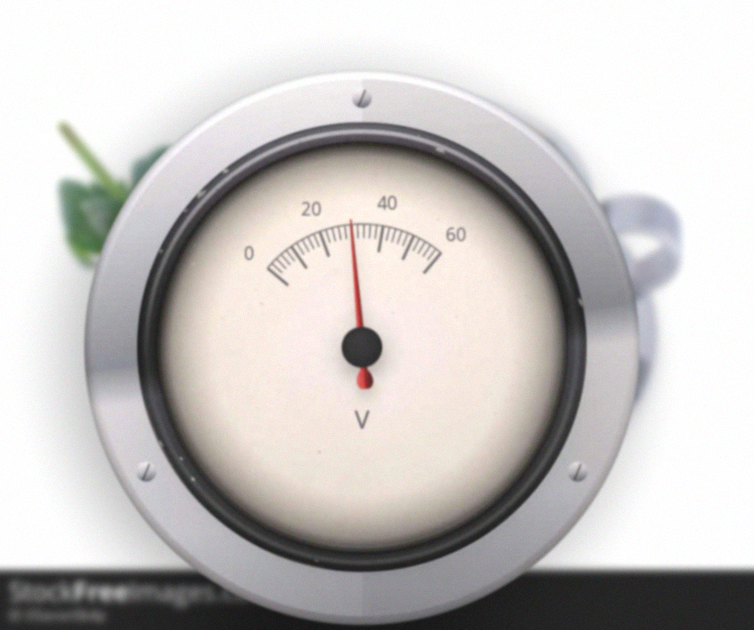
30,V
